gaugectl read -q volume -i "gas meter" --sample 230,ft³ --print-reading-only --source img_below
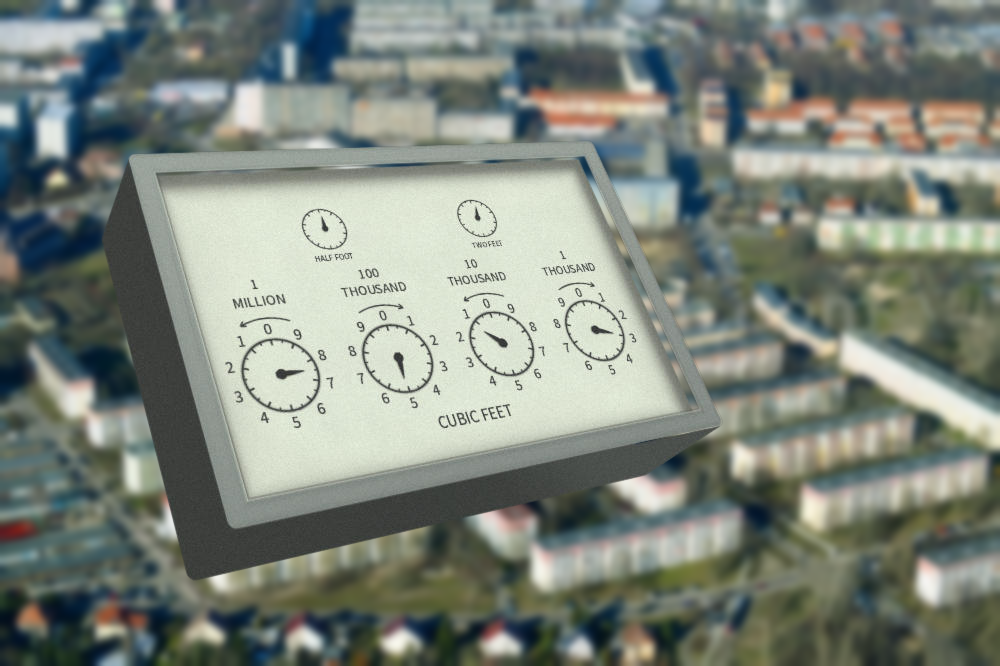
751300,ft³
